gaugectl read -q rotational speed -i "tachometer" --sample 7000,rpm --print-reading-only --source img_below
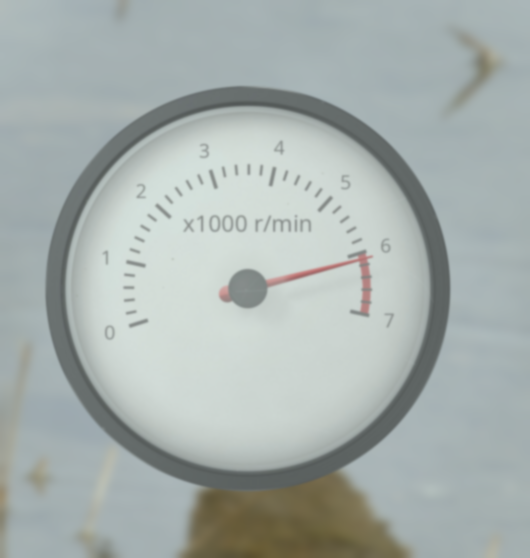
6100,rpm
